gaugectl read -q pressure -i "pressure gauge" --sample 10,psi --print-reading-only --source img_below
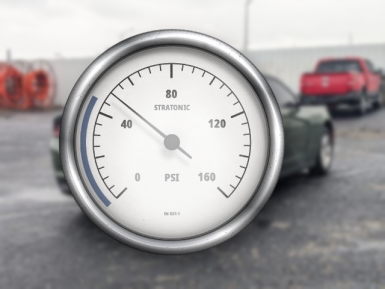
50,psi
